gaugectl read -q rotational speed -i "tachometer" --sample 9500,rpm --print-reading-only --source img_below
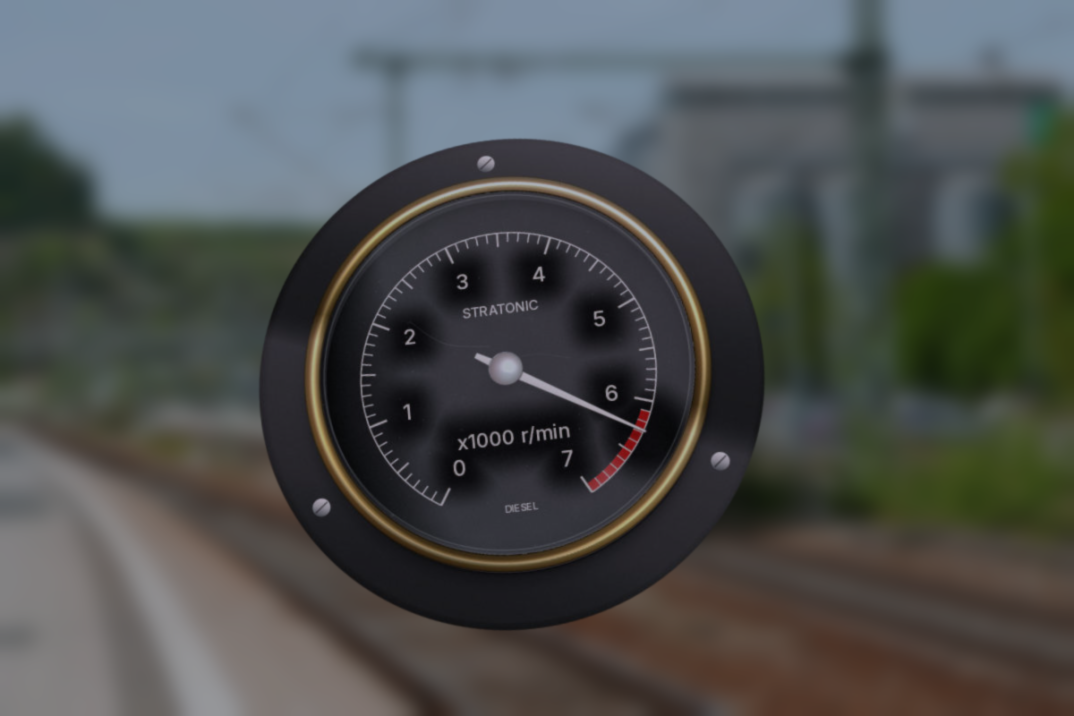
6300,rpm
